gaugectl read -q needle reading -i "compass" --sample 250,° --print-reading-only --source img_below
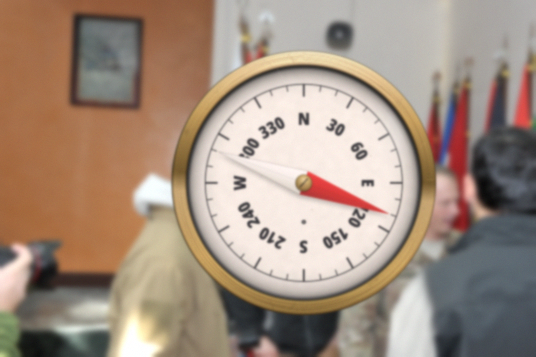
110,°
